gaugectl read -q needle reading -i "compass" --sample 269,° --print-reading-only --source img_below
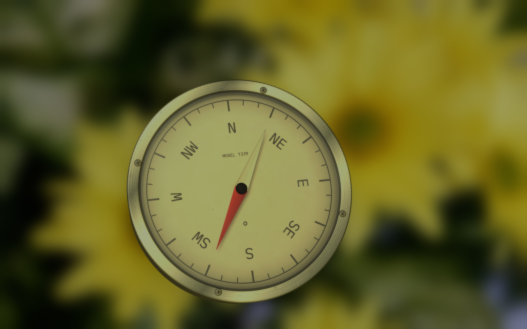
210,°
